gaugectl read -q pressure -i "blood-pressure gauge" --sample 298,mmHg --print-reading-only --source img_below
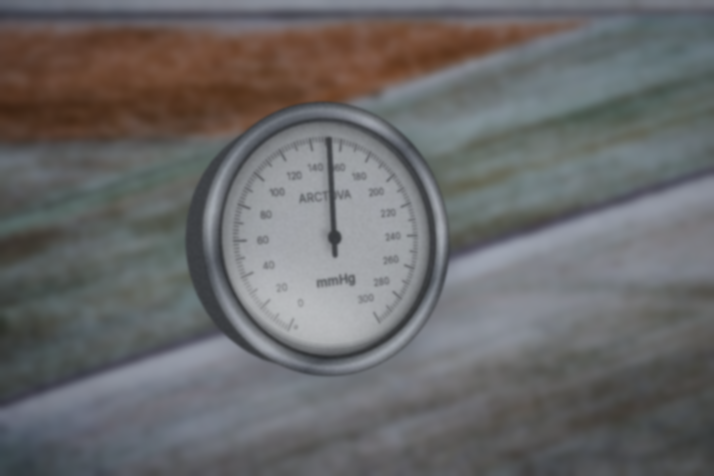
150,mmHg
